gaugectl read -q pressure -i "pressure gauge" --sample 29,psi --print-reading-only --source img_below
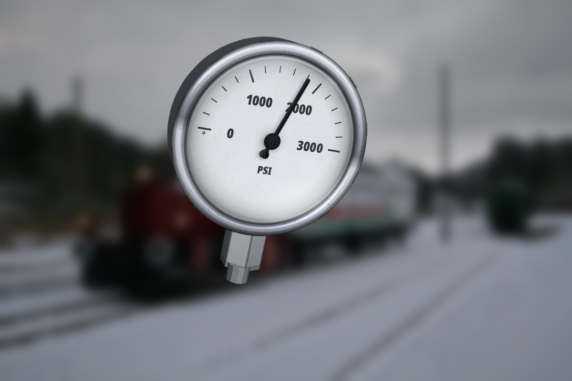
1800,psi
